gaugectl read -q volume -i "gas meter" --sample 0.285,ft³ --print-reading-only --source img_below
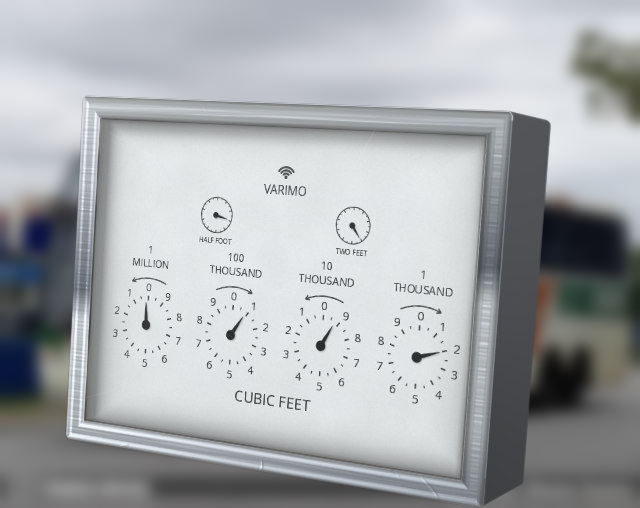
9200,ft³
